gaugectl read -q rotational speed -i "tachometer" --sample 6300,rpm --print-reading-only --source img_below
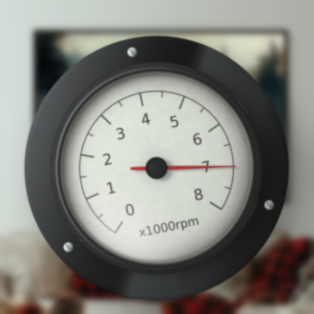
7000,rpm
